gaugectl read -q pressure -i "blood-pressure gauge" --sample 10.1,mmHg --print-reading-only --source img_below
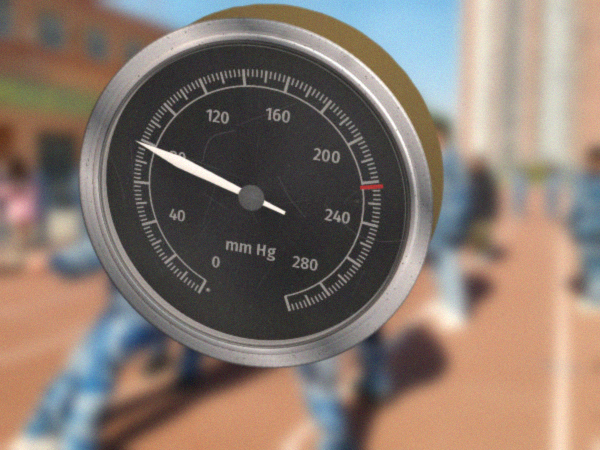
80,mmHg
